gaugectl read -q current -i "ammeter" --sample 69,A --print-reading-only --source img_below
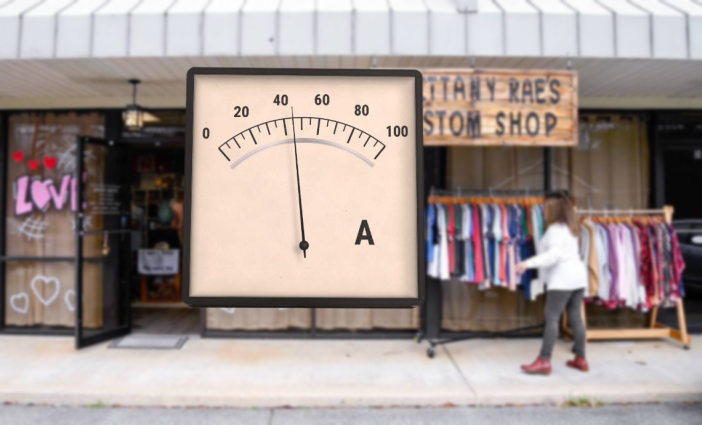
45,A
